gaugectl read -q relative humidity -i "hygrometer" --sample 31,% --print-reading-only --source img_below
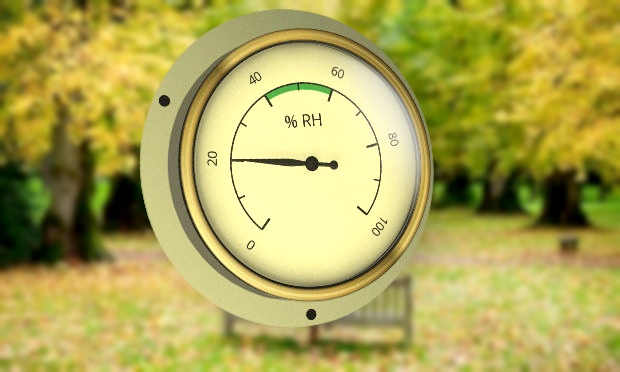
20,%
